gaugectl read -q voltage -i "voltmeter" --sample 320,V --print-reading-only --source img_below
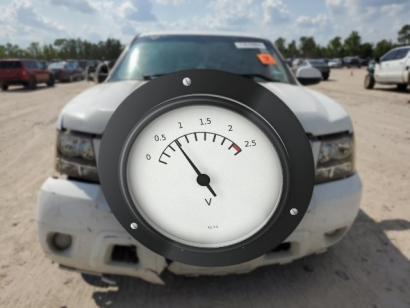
0.75,V
